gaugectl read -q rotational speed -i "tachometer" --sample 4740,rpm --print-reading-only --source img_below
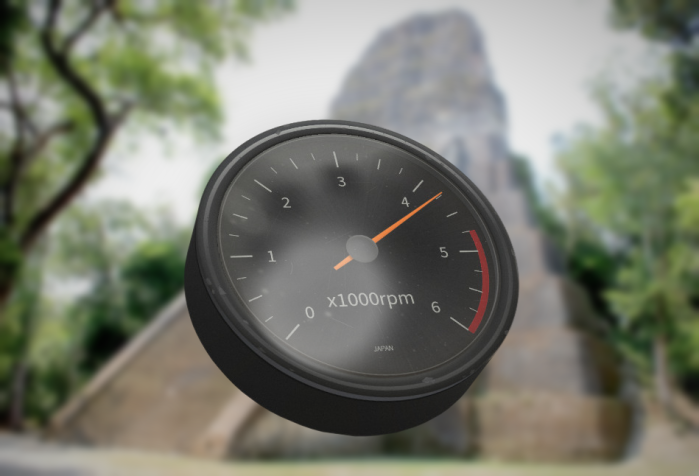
4250,rpm
